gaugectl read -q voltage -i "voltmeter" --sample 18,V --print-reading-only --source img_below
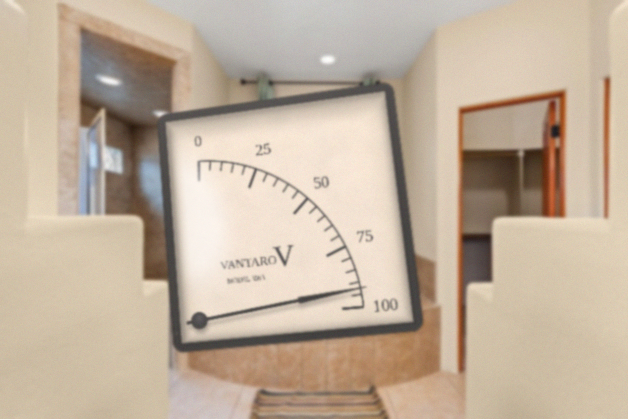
92.5,V
